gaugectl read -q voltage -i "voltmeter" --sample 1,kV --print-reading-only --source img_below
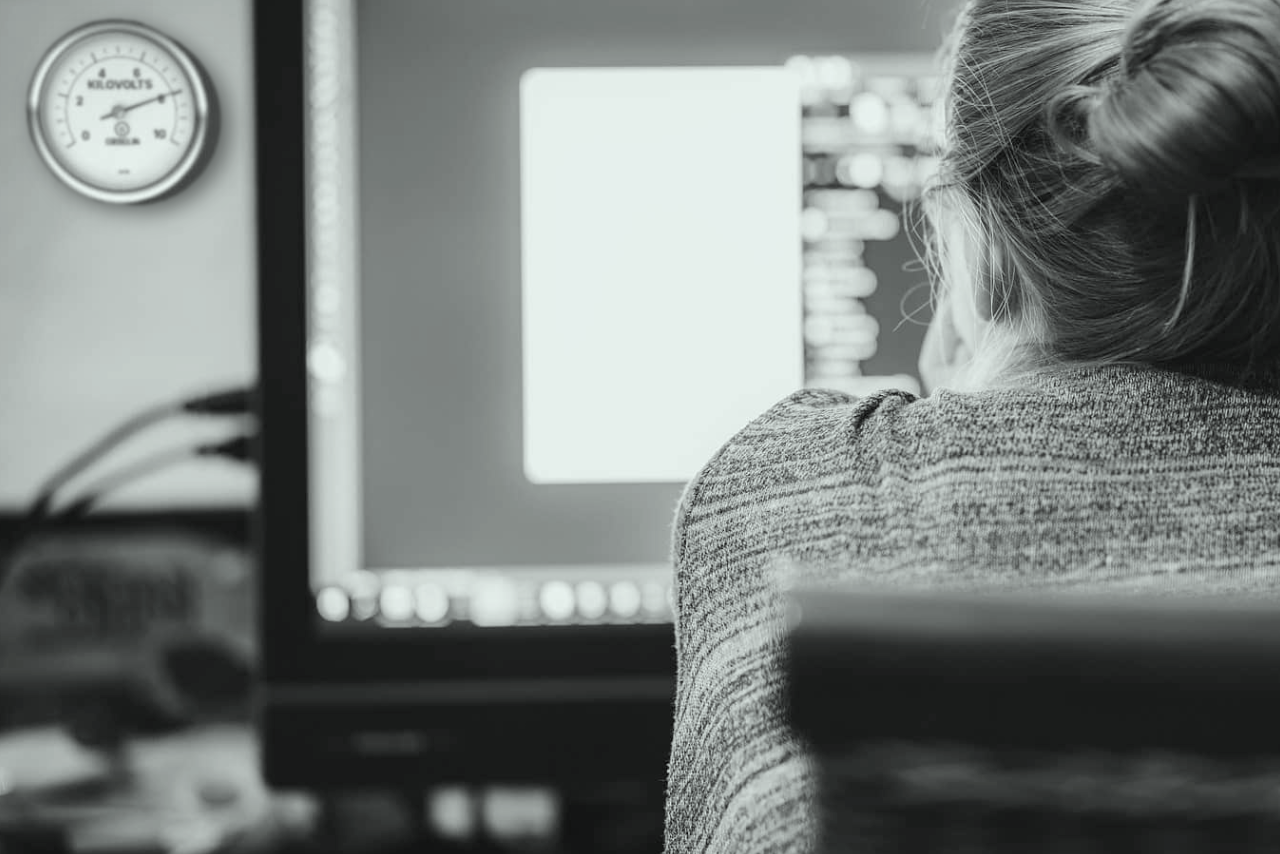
8,kV
